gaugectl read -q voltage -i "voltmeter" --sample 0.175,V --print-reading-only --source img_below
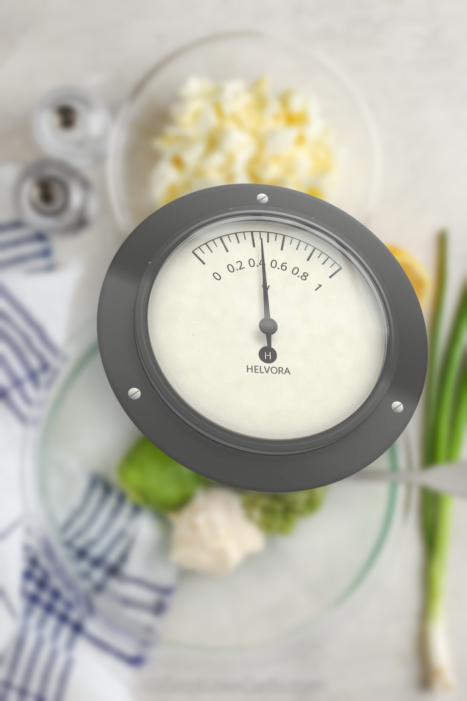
0.45,V
